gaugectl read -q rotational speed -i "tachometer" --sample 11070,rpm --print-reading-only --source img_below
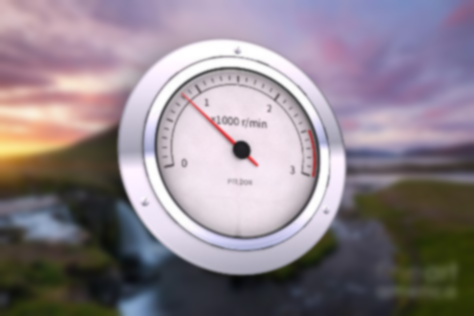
800,rpm
